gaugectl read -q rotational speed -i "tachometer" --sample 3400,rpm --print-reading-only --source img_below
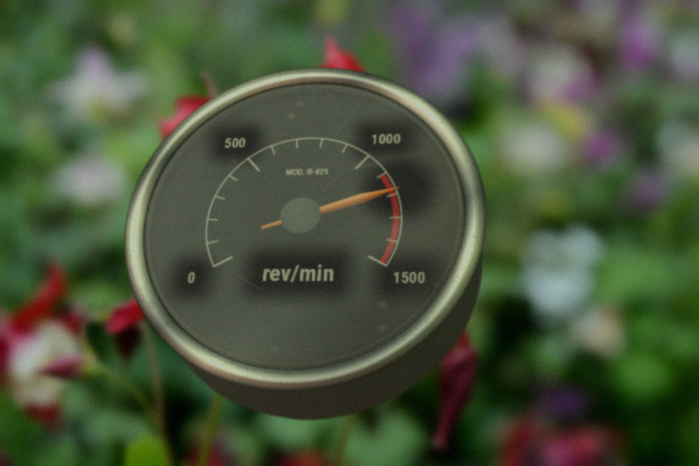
1200,rpm
